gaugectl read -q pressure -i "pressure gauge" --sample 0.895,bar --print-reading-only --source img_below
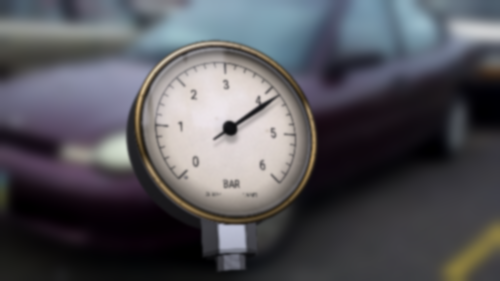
4.2,bar
